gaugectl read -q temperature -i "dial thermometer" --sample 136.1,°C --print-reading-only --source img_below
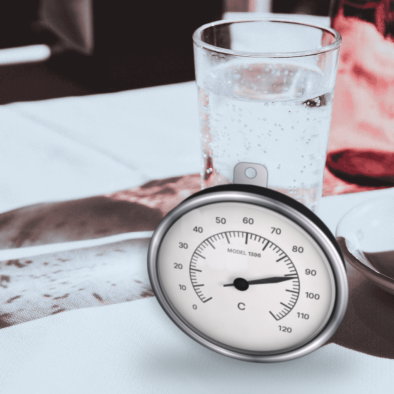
90,°C
